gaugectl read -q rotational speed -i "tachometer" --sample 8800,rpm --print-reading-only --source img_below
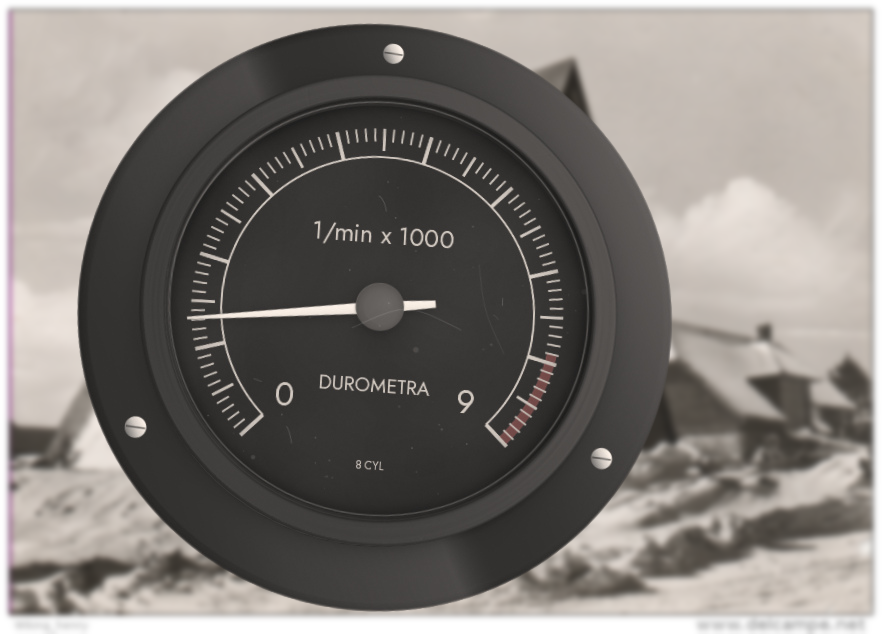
1300,rpm
